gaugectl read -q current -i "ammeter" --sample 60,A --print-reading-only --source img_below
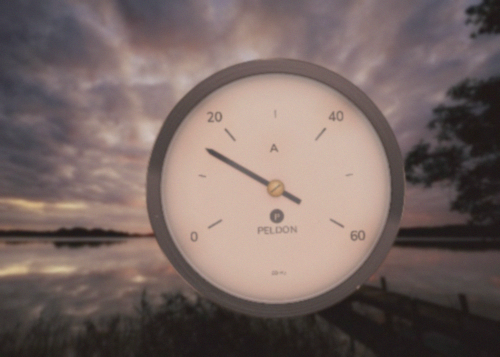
15,A
